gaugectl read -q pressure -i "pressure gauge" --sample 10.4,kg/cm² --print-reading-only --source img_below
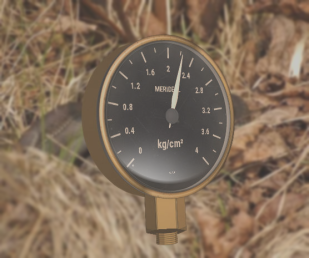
2.2,kg/cm²
